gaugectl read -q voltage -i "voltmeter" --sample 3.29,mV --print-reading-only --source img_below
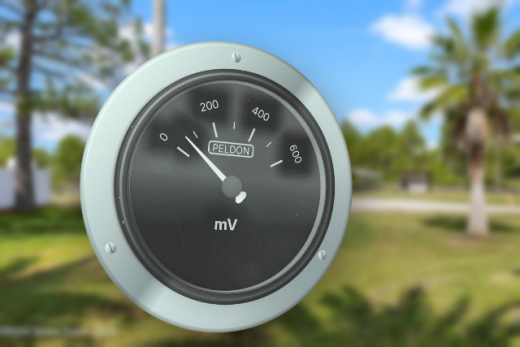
50,mV
